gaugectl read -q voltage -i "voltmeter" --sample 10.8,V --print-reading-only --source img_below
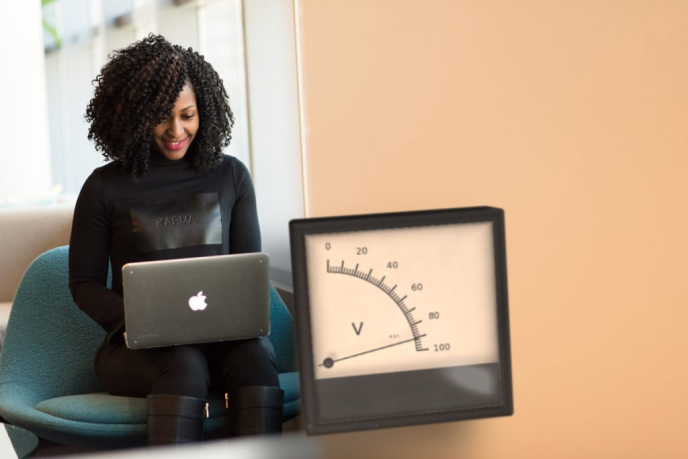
90,V
